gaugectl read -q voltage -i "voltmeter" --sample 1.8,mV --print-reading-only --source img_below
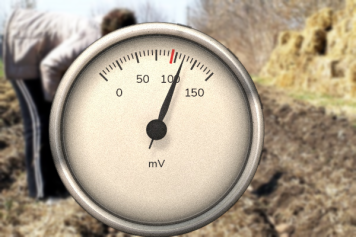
110,mV
